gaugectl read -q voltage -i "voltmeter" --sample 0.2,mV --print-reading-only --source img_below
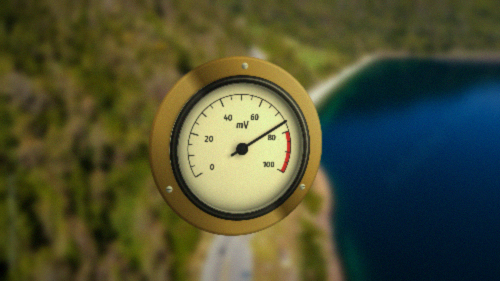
75,mV
